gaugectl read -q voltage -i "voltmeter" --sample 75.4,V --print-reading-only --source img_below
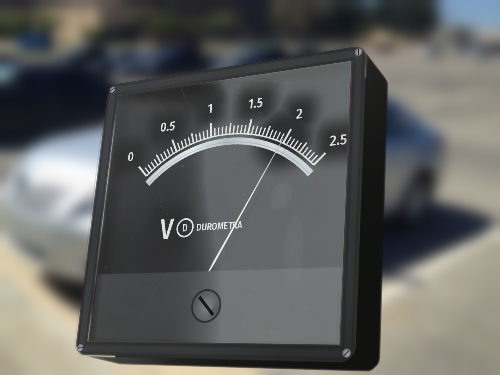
2,V
